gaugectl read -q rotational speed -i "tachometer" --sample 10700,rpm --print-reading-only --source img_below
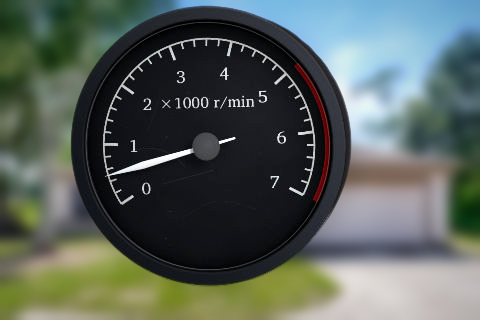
500,rpm
